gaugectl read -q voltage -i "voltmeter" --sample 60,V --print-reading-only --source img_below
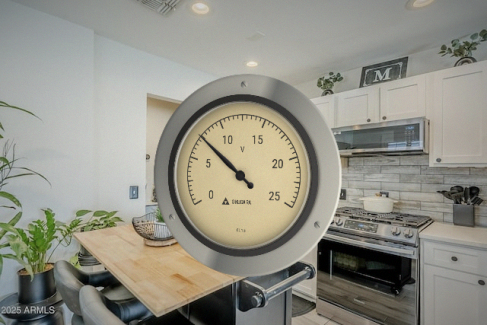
7.5,V
